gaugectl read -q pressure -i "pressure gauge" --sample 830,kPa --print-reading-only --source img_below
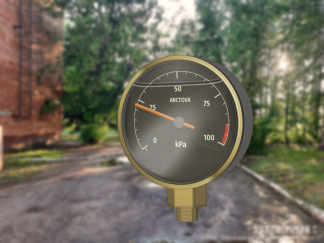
22.5,kPa
